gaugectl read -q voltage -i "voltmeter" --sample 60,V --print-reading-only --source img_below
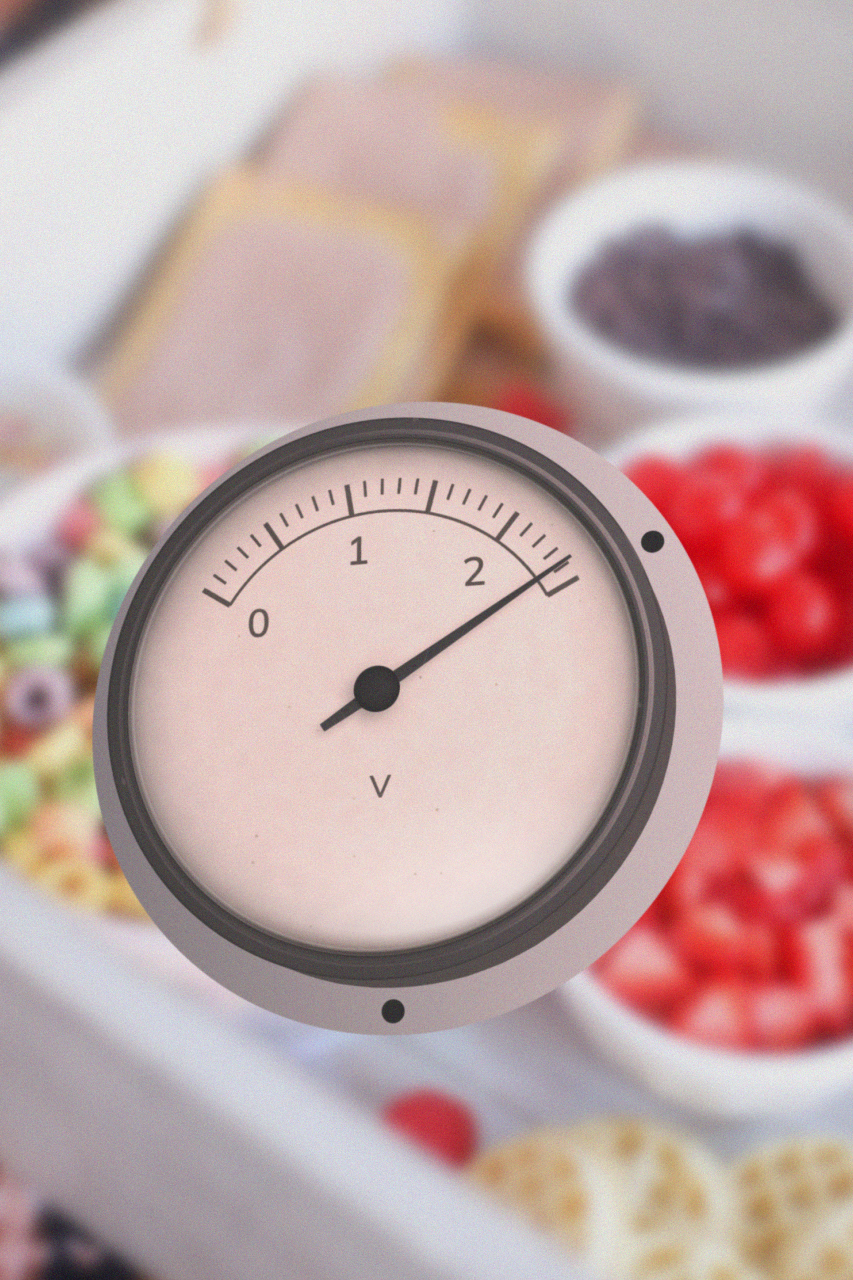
2.4,V
